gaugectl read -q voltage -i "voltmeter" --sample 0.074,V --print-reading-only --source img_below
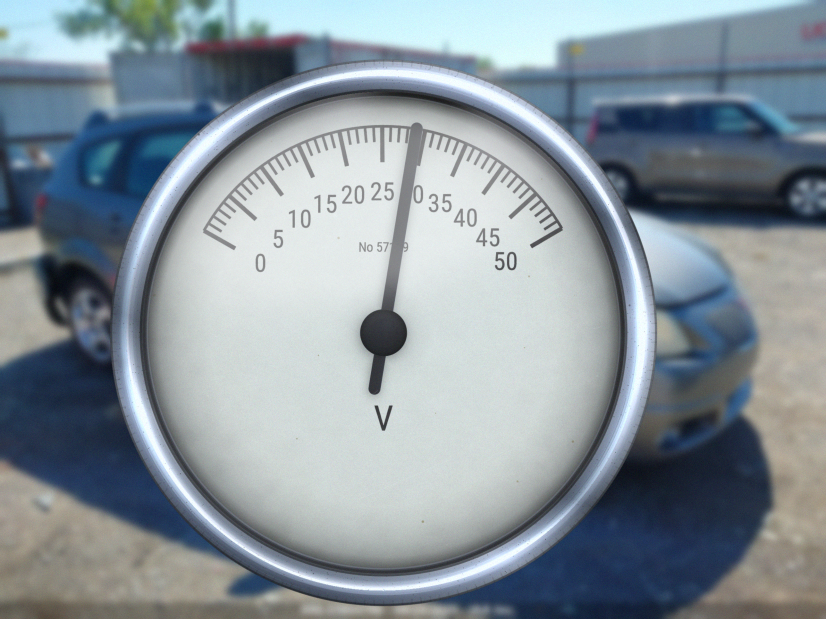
29,V
